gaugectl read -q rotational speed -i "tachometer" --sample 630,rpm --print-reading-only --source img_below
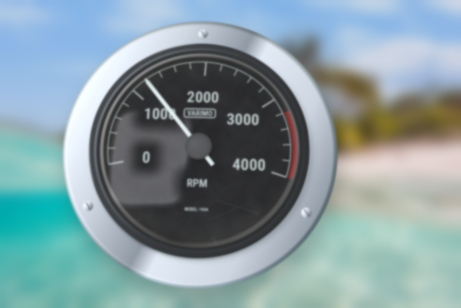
1200,rpm
